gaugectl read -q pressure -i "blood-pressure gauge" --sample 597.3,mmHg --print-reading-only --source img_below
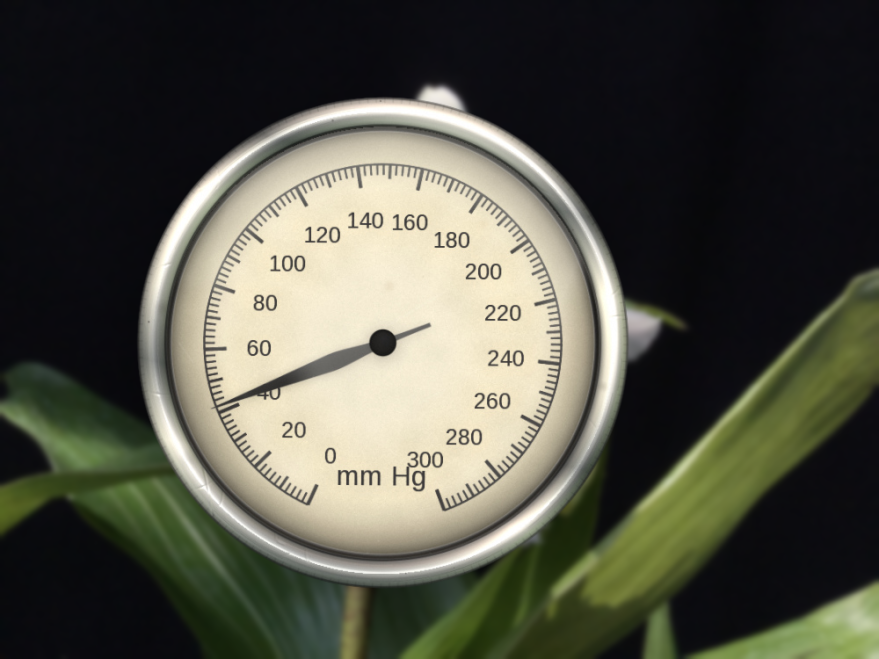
42,mmHg
